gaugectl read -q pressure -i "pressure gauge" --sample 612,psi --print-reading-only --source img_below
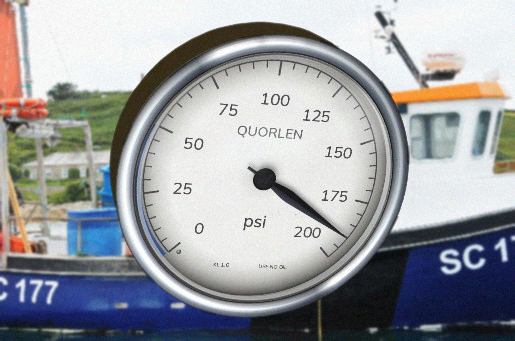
190,psi
